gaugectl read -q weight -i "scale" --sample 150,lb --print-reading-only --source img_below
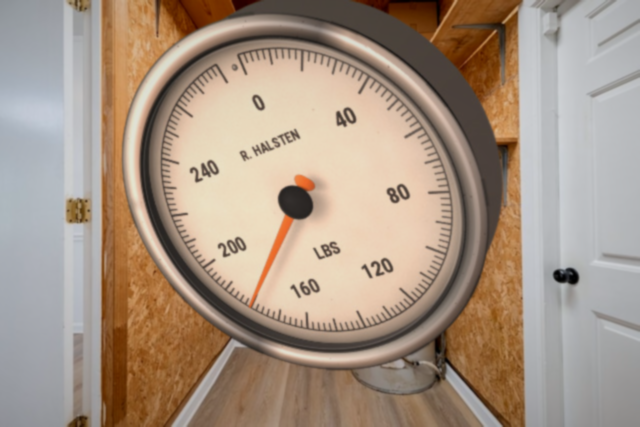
180,lb
